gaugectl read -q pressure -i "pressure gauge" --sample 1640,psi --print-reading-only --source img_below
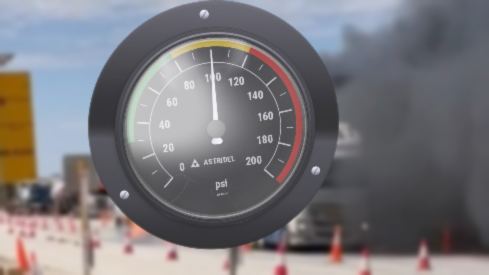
100,psi
